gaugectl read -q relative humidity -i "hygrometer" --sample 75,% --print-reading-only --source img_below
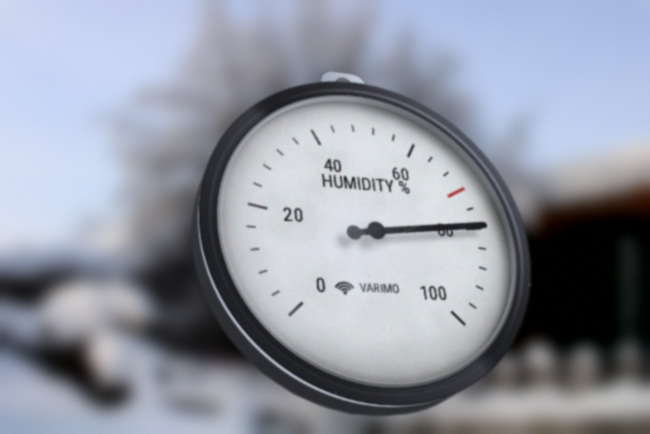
80,%
